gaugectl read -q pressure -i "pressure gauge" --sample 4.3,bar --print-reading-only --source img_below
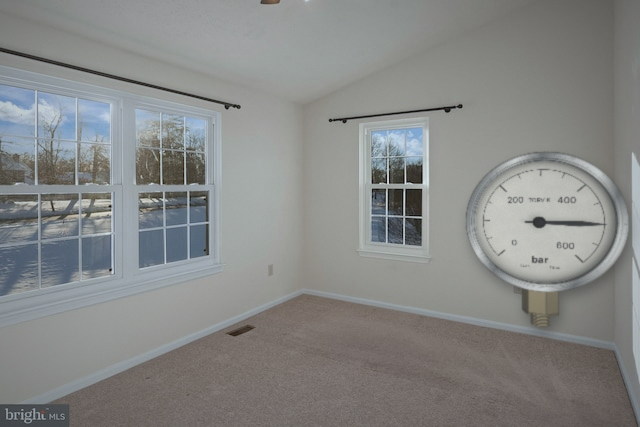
500,bar
